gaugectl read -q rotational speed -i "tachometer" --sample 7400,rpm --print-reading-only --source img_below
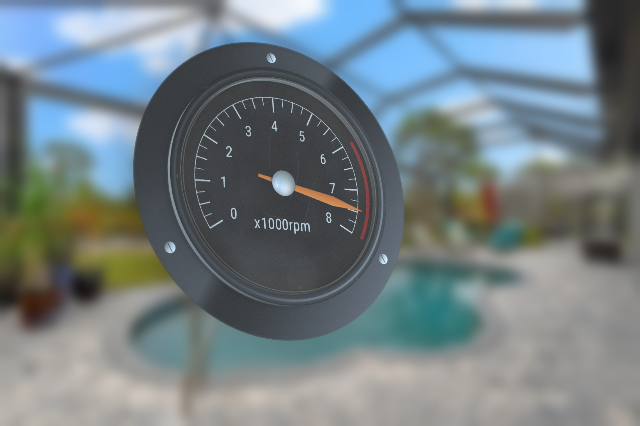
7500,rpm
